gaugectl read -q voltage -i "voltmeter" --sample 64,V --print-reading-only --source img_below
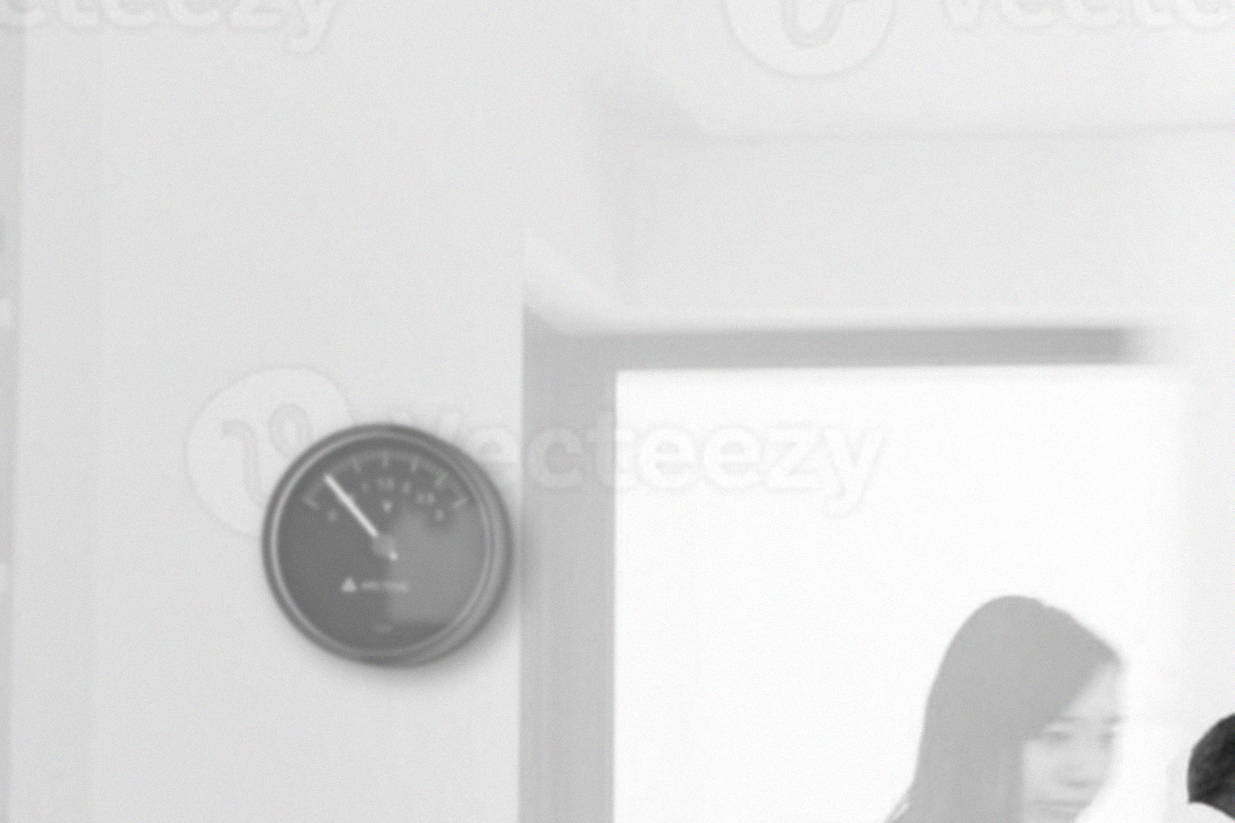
0.5,V
